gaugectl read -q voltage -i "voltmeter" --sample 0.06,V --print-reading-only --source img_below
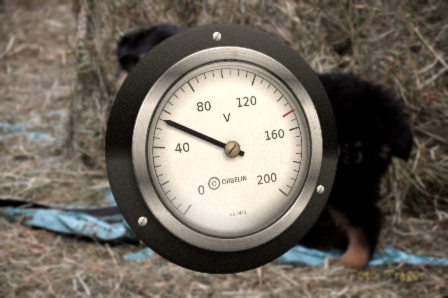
55,V
